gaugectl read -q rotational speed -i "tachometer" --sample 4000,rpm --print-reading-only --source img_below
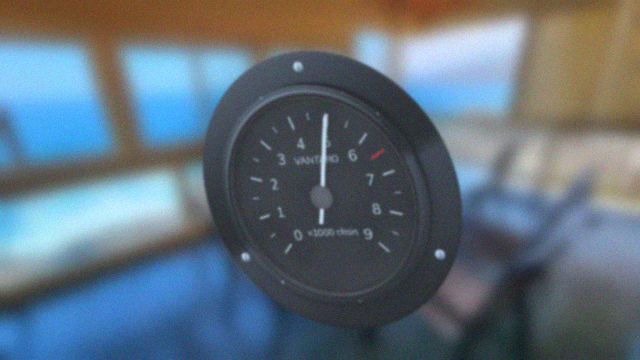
5000,rpm
